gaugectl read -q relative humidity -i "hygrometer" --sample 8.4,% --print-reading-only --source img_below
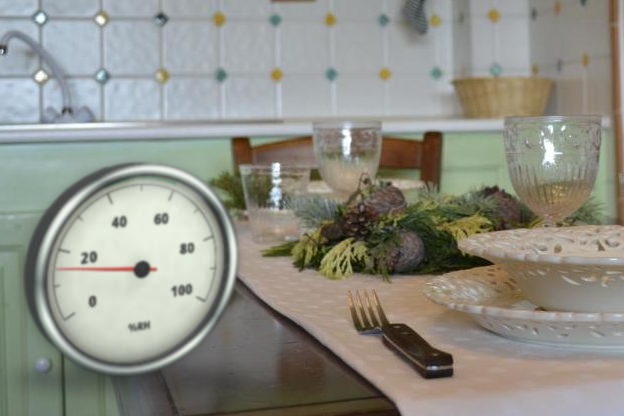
15,%
